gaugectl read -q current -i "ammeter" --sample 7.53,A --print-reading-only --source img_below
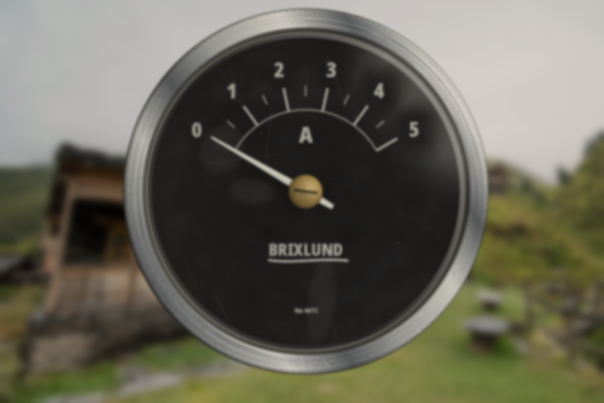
0,A
